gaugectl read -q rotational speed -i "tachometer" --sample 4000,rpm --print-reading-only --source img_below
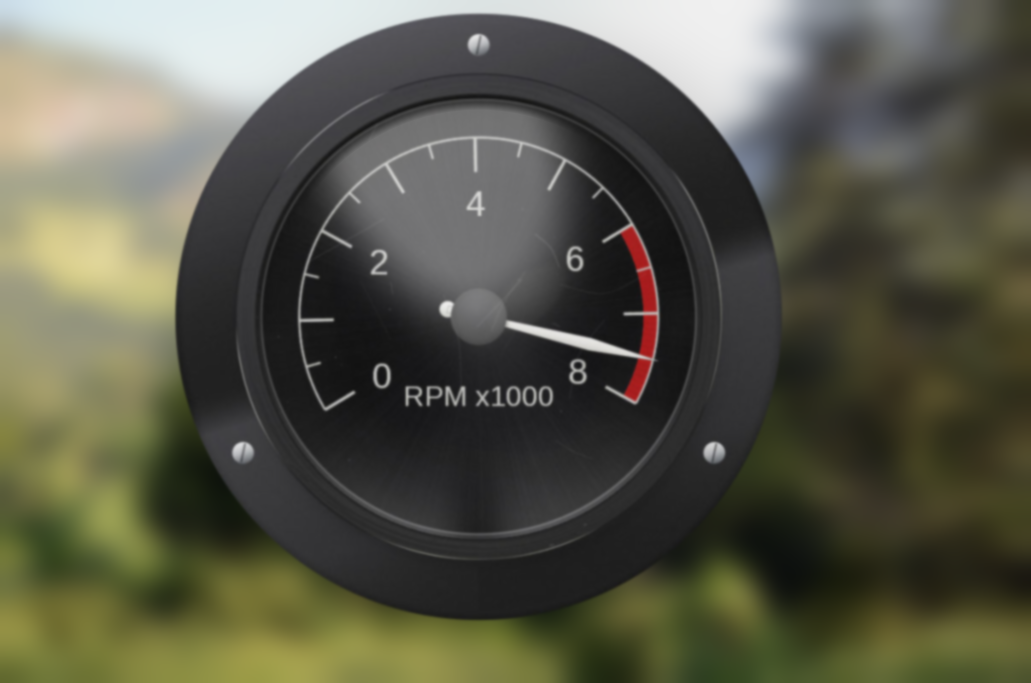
7500,rpm
